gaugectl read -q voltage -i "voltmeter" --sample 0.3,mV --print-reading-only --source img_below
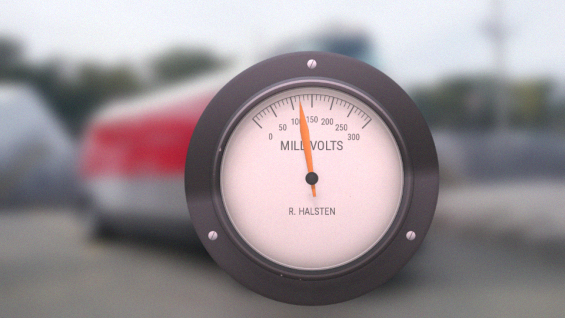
120,mV
